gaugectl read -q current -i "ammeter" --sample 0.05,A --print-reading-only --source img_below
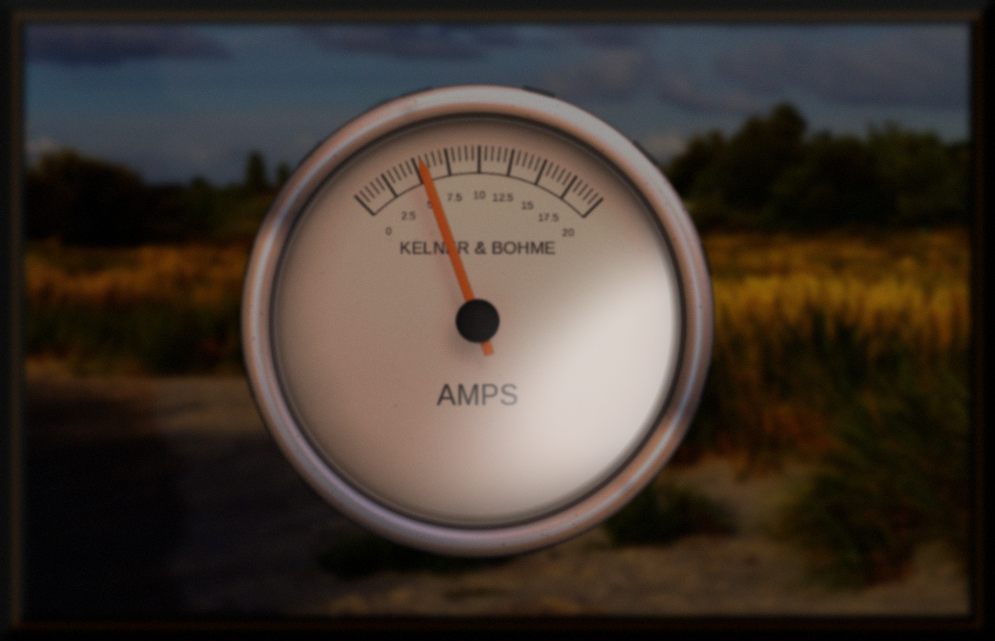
5.5,A
